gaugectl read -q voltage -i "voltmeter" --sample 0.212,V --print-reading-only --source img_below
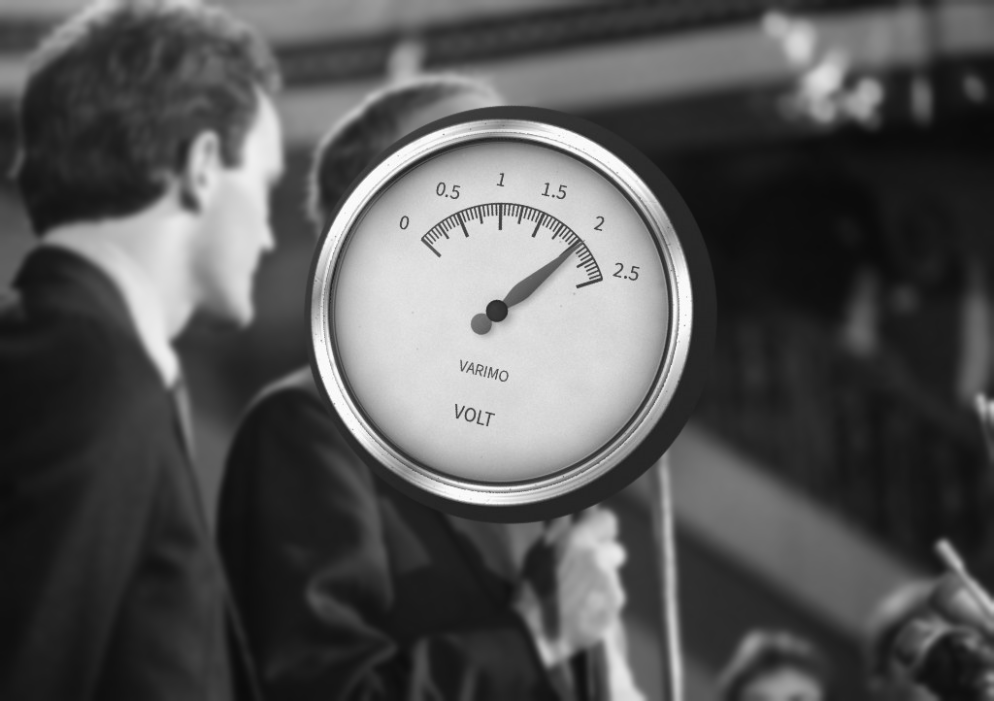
2.05,V
